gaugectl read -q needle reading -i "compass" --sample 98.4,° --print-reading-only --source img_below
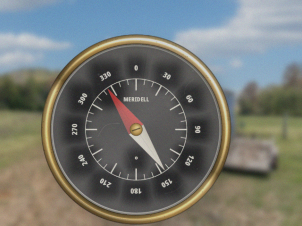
325,°
